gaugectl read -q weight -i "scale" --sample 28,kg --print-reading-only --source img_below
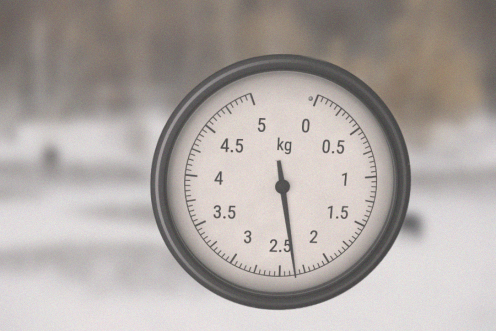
2.35,kg
